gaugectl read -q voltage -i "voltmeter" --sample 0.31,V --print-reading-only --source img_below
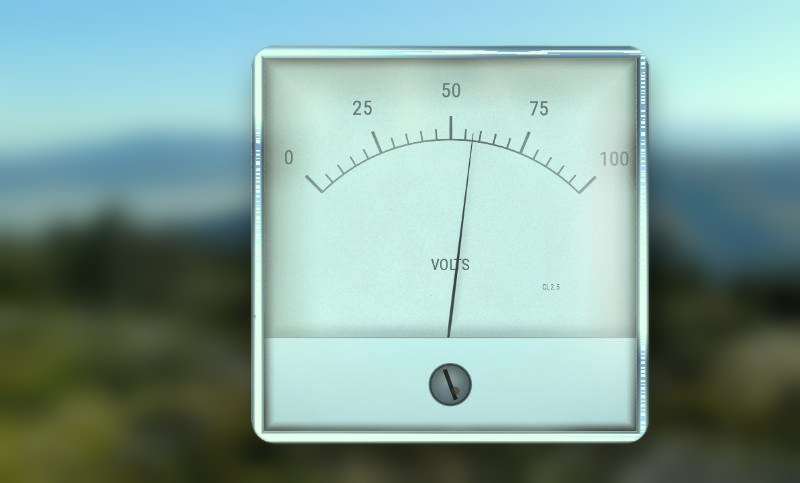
57.5,V
